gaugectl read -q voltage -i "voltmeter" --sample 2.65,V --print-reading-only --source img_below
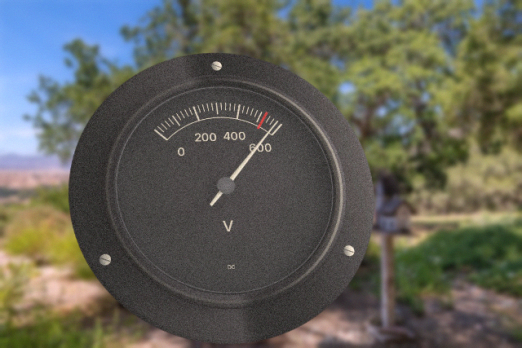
580,V
